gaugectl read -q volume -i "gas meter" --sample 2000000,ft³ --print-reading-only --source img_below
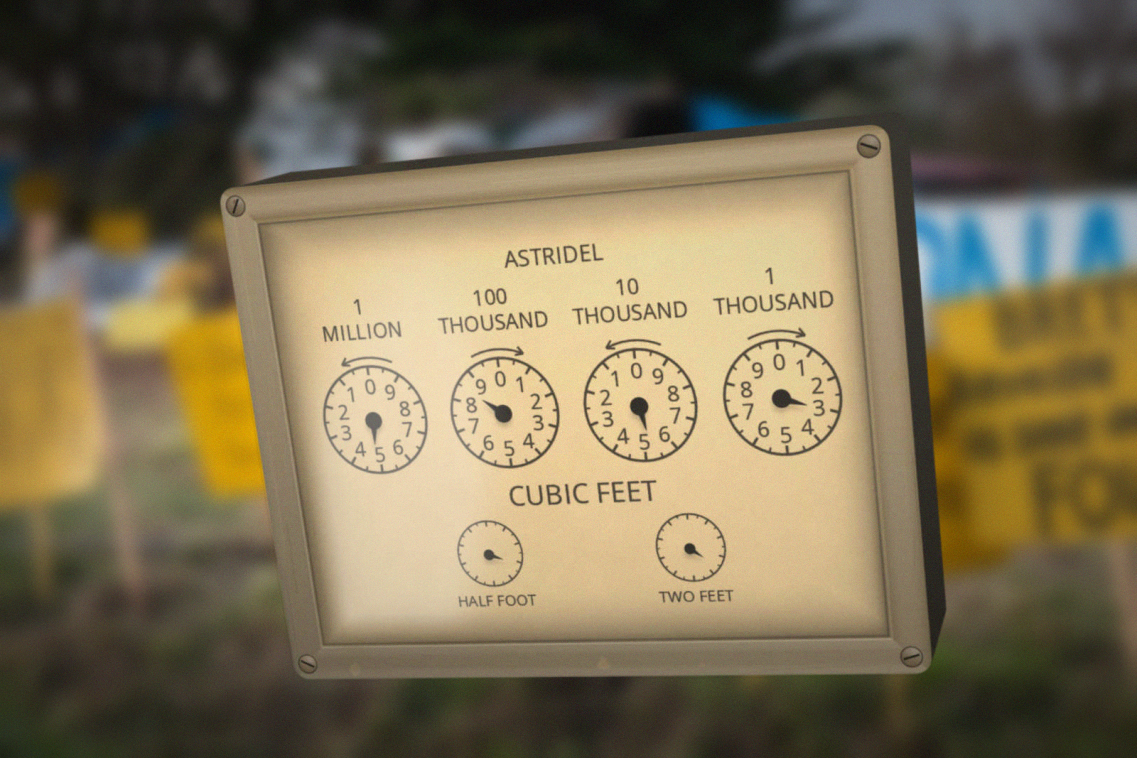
485300,ft³
